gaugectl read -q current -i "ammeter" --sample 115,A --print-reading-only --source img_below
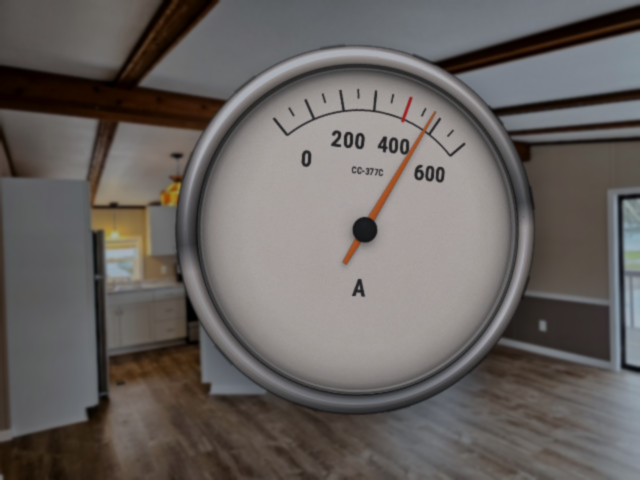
475,A
